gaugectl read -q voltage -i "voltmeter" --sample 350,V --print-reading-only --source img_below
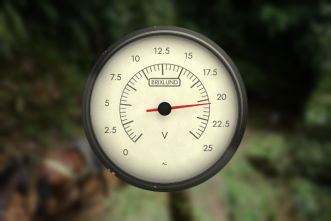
20.5,V
